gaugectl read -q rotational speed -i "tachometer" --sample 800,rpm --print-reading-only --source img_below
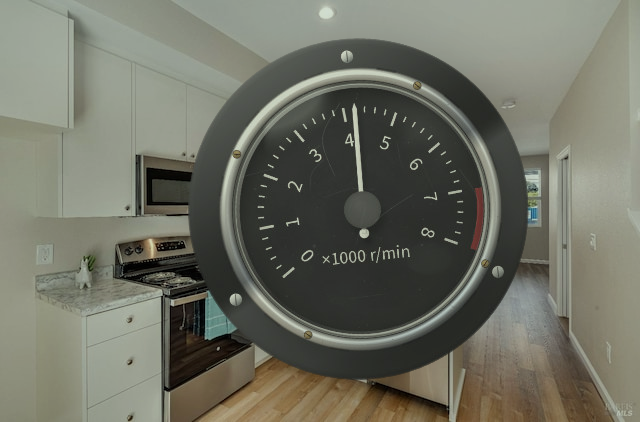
4200,rpm
